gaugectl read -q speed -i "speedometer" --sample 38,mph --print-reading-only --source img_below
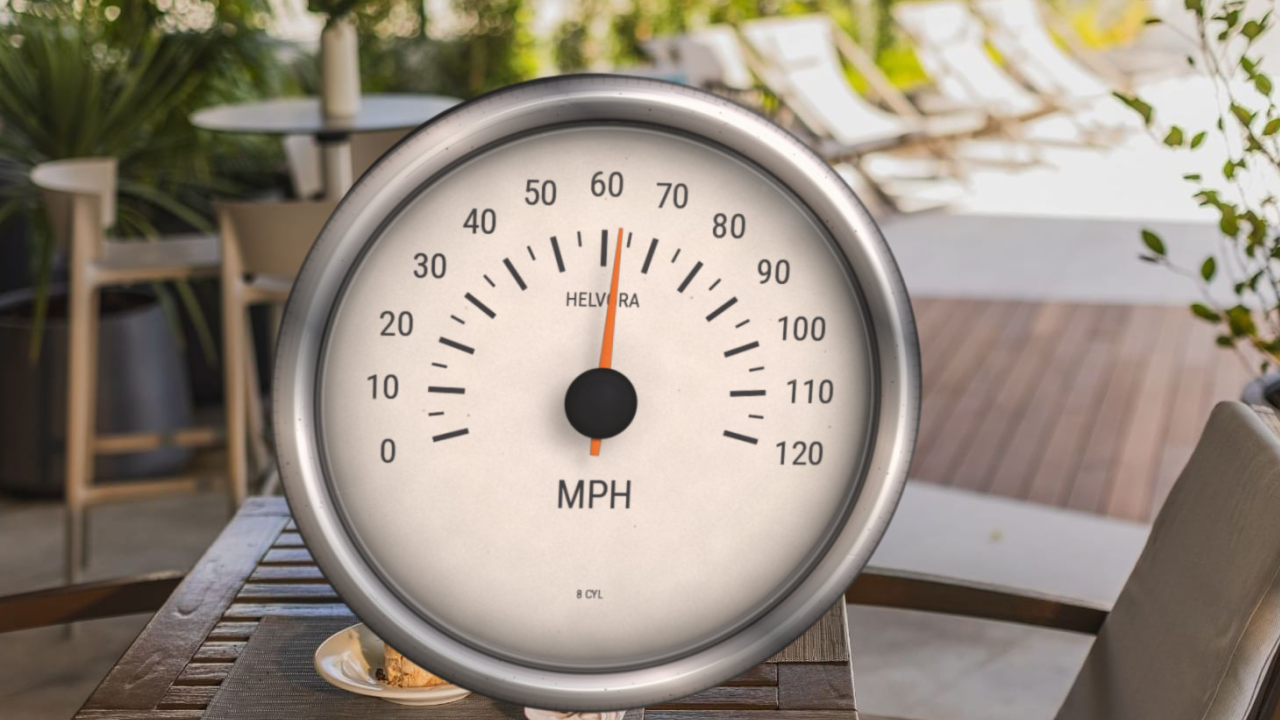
62.5,mph
